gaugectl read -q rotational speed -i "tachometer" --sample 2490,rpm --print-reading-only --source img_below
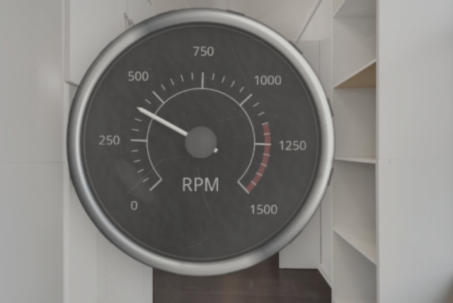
400,rpm
